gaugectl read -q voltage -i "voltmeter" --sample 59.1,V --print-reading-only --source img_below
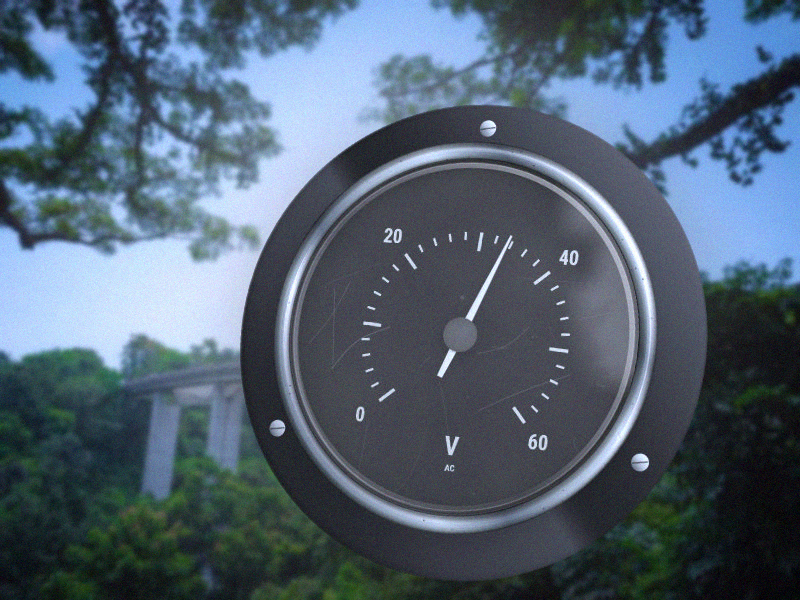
34,V
